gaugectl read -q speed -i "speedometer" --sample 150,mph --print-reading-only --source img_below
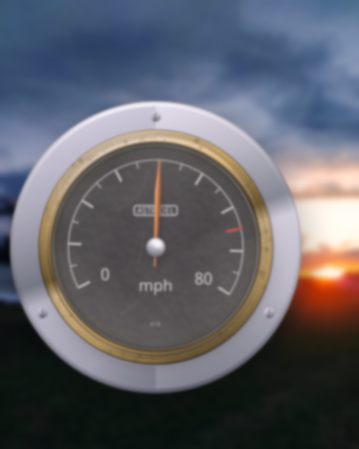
40,mph
